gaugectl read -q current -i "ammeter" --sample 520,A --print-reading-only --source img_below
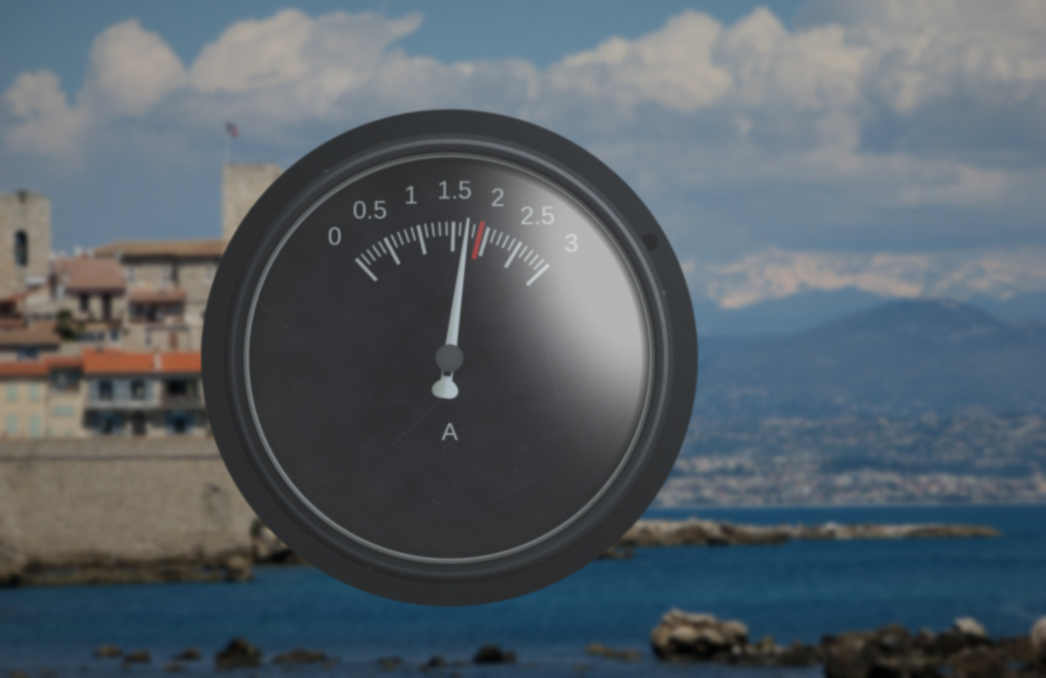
1.7,A
